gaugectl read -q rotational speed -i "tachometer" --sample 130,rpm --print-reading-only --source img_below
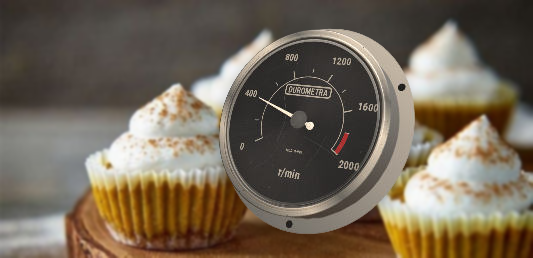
400,rpm
